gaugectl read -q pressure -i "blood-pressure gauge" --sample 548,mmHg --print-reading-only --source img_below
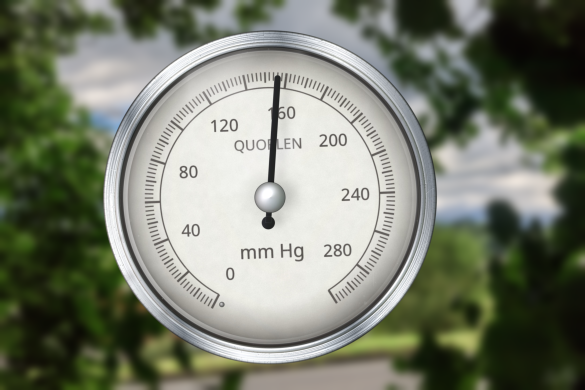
156,mmHg
